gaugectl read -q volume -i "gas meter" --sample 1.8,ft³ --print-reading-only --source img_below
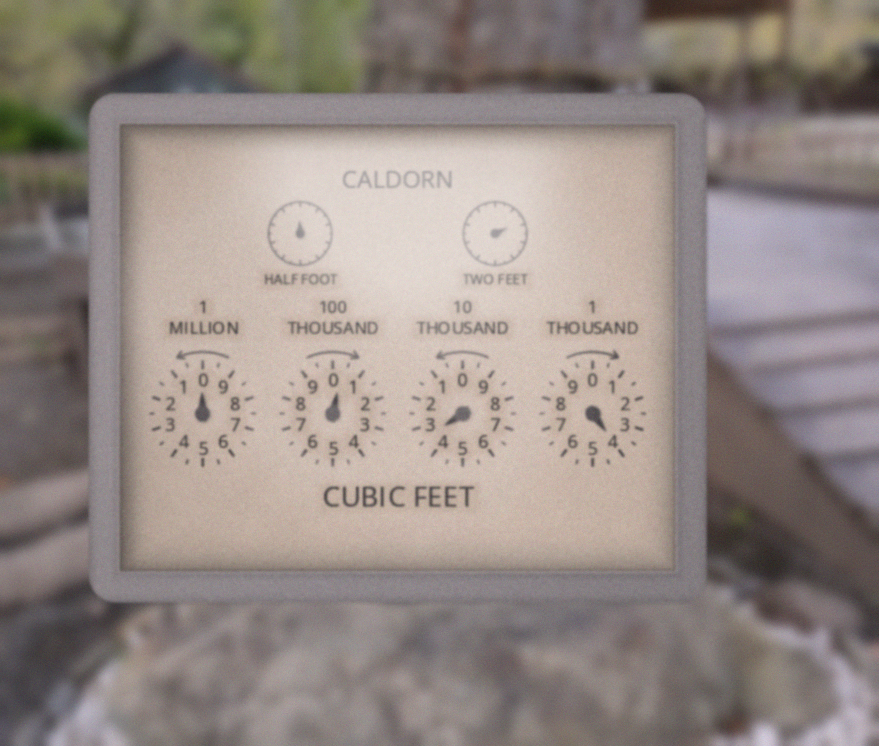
3400,ft³
